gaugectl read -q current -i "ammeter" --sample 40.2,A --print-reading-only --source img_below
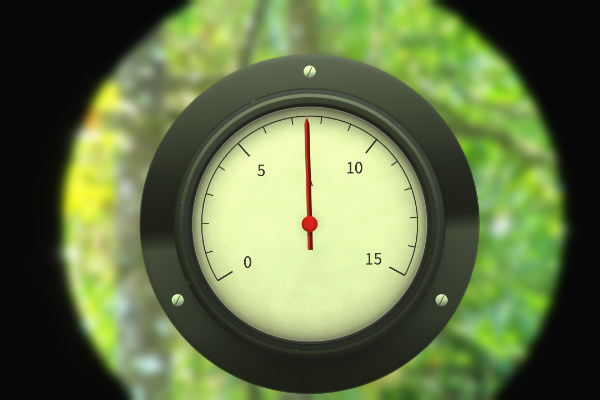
7.5,A
